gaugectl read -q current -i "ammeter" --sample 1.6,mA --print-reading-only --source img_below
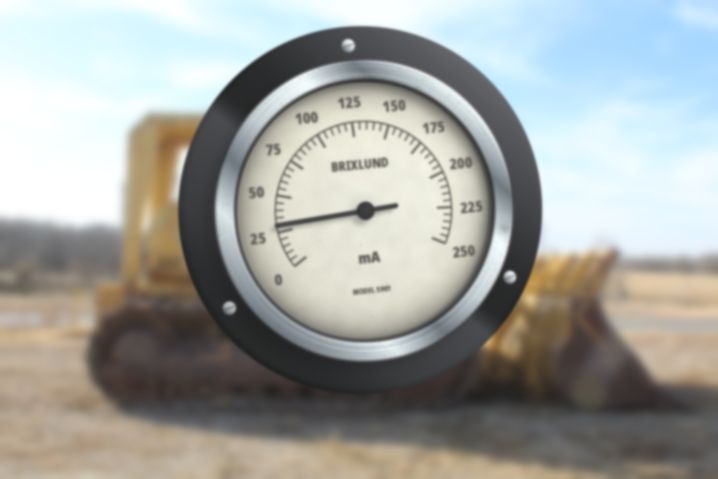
30,mA
